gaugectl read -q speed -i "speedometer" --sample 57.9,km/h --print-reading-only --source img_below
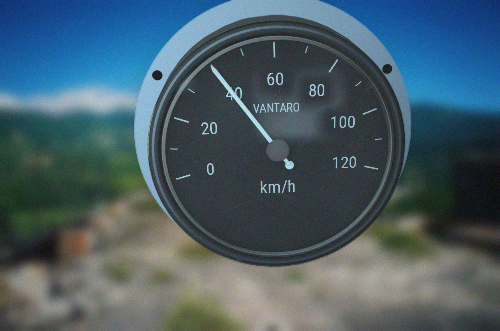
40,km/h
